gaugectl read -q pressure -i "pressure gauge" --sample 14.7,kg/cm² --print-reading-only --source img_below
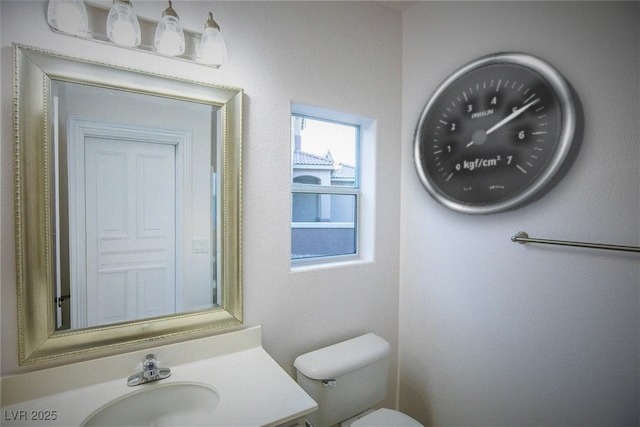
5.2,kg/cm²
